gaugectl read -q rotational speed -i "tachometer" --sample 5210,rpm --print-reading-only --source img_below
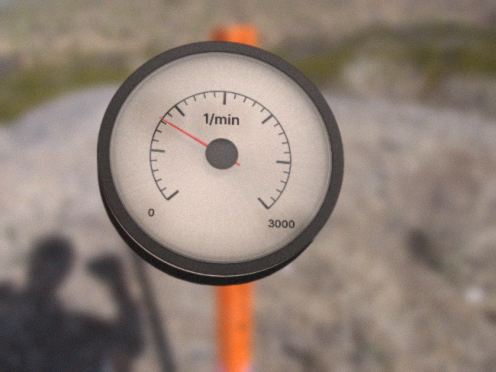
800,rpm
